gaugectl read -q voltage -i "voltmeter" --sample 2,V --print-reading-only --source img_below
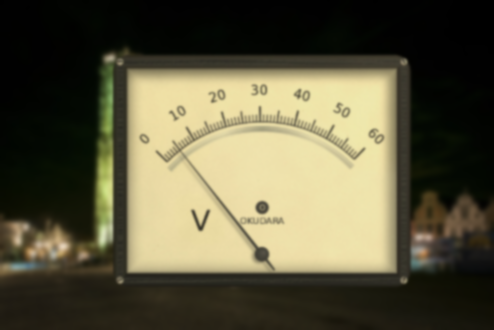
5,V
